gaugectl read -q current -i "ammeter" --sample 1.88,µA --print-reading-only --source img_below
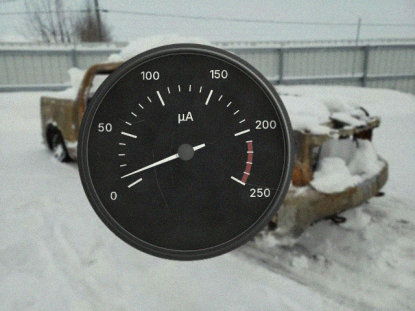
10,µA
